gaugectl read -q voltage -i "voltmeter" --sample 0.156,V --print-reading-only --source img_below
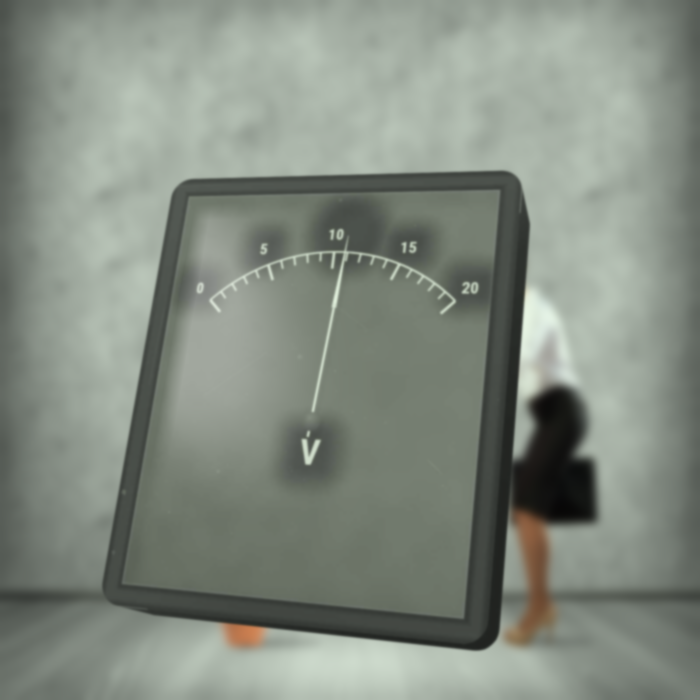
11,V
